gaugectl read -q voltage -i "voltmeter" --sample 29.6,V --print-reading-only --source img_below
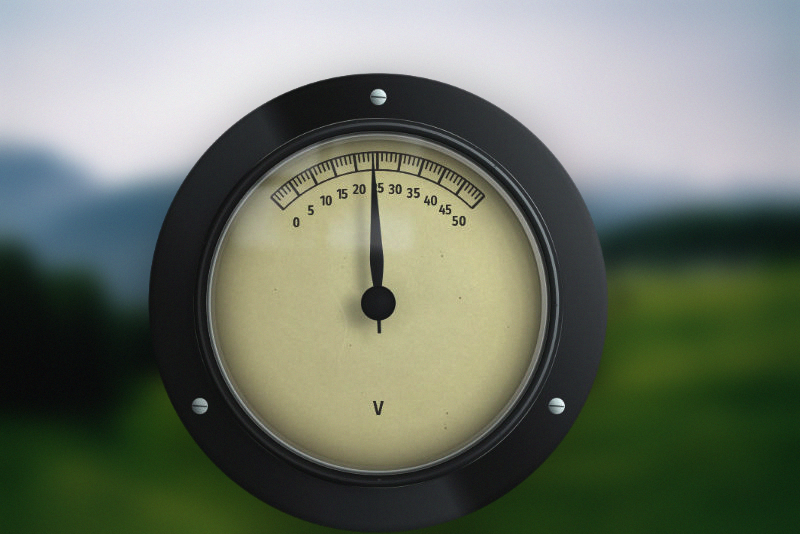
24,V
